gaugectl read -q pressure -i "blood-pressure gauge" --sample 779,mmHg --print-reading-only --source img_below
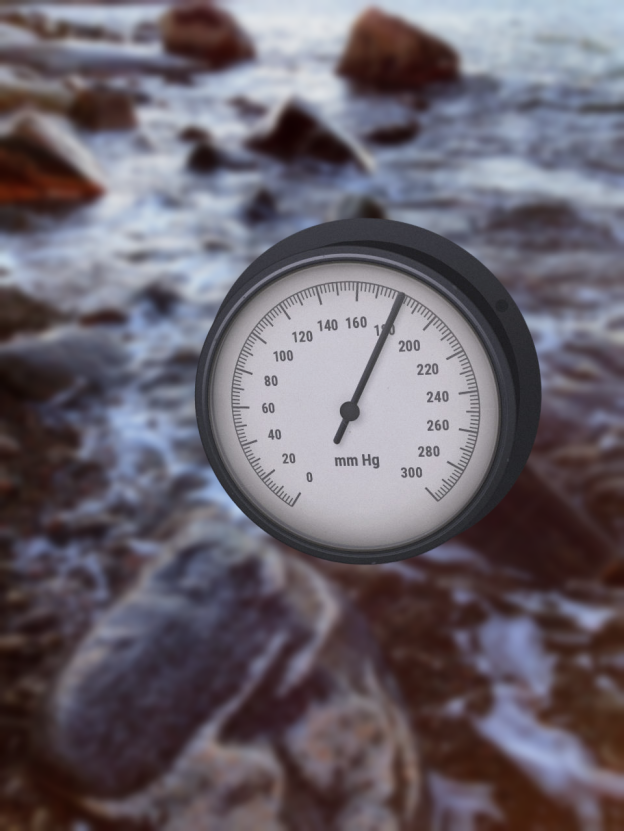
182,mmHg
